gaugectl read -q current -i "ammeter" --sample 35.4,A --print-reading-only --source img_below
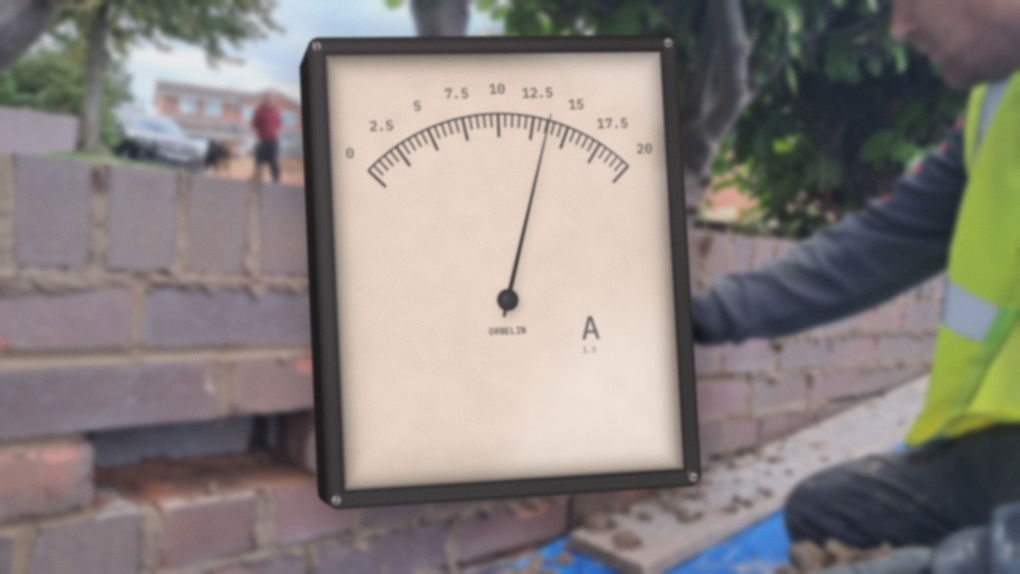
13.5,A
